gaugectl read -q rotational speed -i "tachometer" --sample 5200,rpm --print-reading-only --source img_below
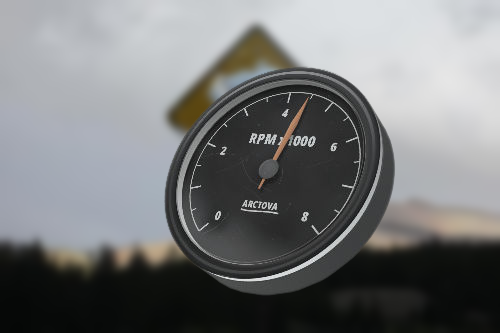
4500,rpm
